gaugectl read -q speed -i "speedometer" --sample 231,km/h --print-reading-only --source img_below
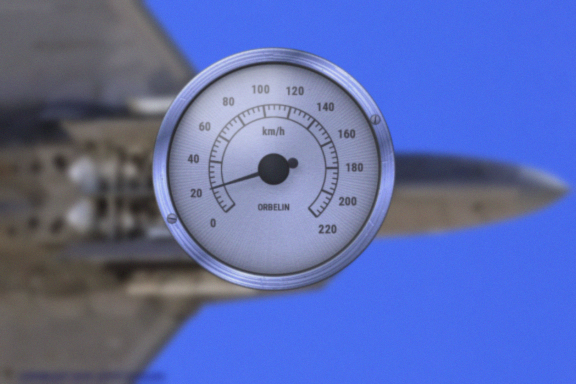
20,km/h
